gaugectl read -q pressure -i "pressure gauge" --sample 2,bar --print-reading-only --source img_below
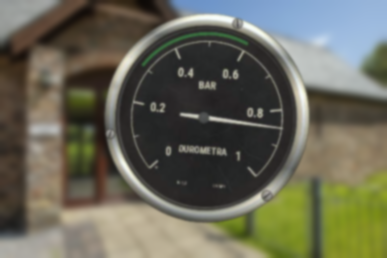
0.85,bar
